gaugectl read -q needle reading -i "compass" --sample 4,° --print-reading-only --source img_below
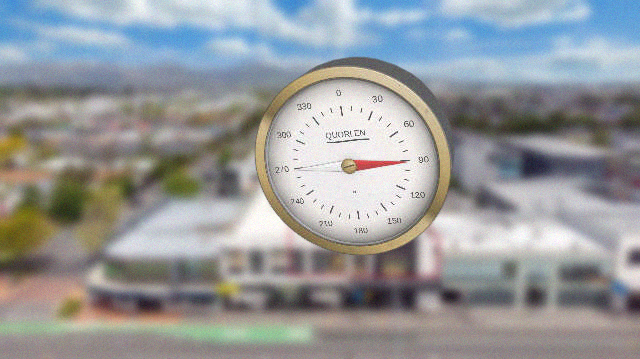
90,°
